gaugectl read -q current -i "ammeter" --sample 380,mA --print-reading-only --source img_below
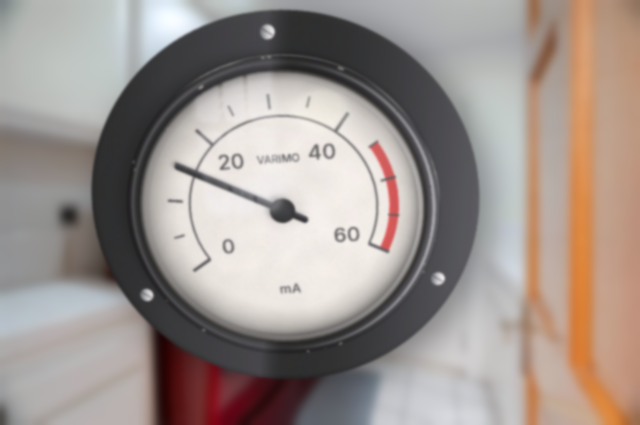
15,mA
